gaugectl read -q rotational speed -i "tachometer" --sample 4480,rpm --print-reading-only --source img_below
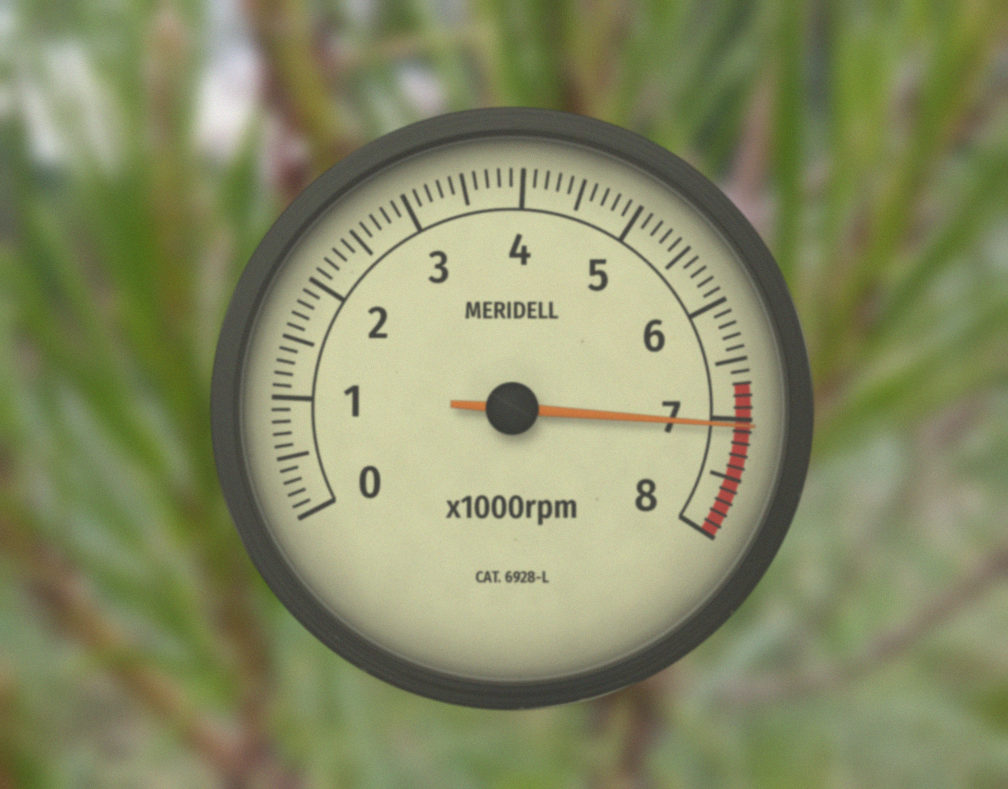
7050,rpm
